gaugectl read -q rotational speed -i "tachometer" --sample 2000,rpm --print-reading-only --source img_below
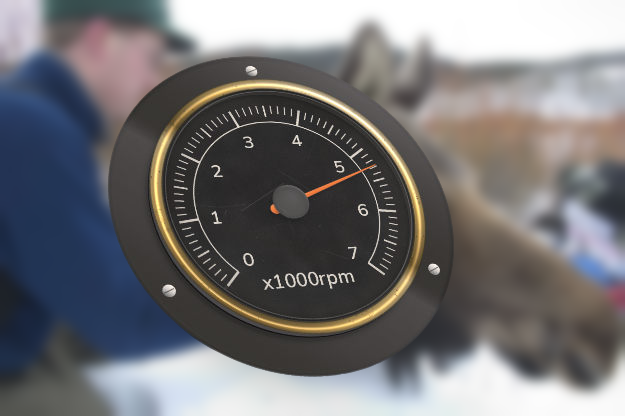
5300,rpm
